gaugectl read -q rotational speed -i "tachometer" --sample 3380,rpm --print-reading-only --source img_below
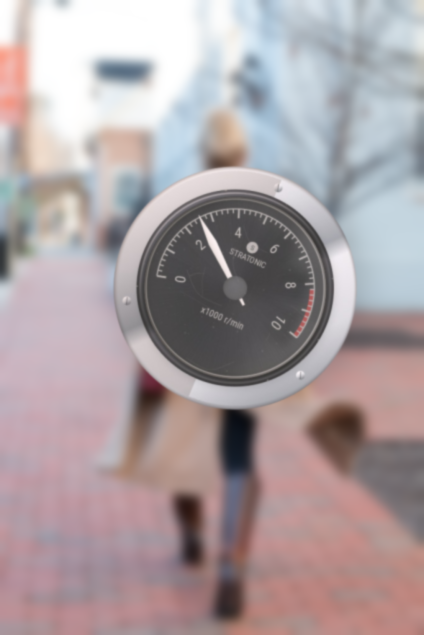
2600,rpm
